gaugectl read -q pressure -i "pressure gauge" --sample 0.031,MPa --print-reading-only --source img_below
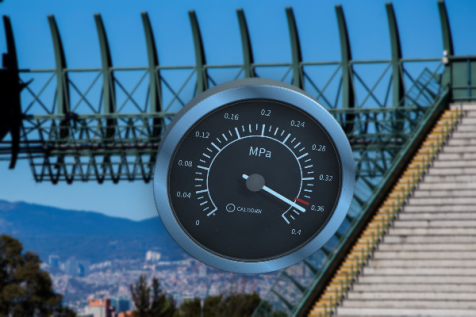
0.37,MPa
